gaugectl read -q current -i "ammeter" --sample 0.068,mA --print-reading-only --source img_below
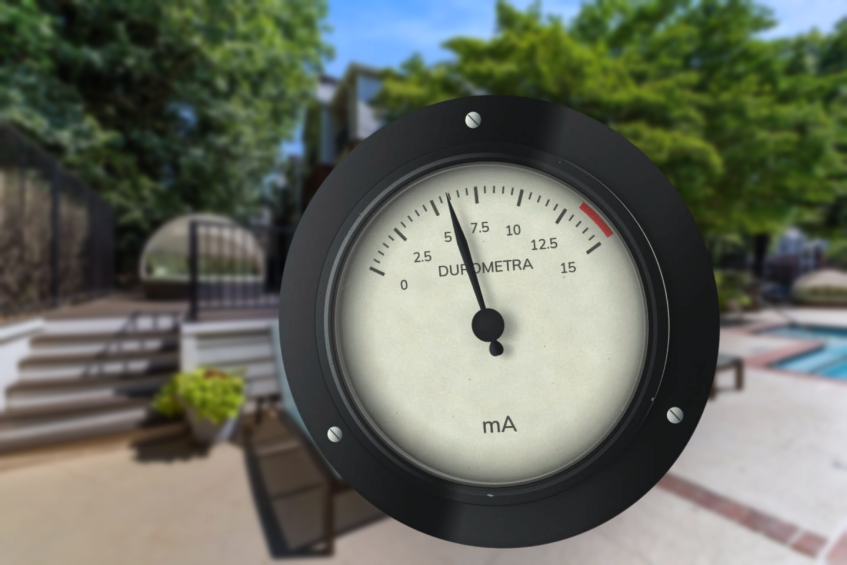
6,mA
